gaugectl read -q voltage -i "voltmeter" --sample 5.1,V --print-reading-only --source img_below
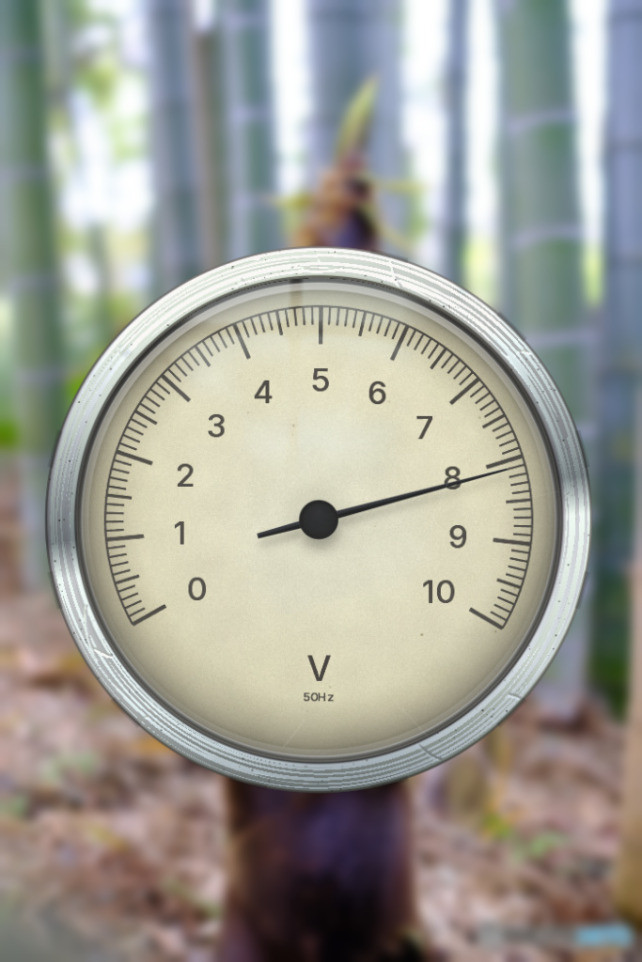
8.1,V
